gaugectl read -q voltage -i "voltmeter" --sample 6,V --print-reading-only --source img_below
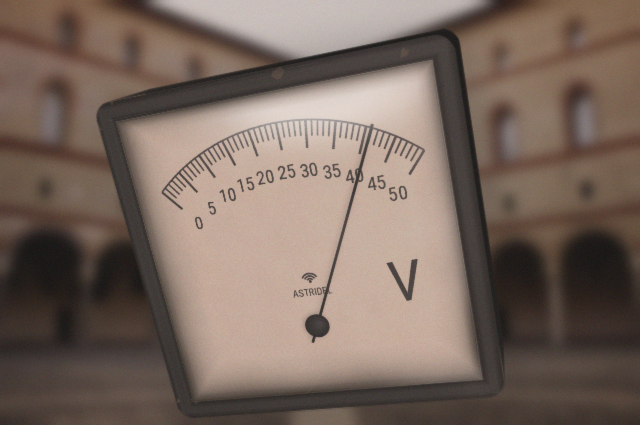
41,V
